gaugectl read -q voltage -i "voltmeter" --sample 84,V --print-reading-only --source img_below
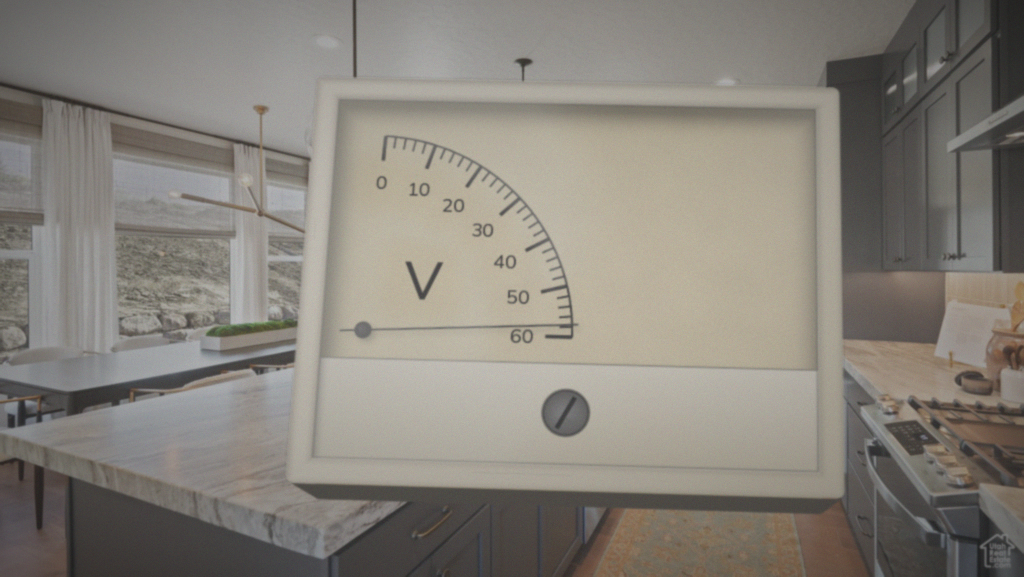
58,V
